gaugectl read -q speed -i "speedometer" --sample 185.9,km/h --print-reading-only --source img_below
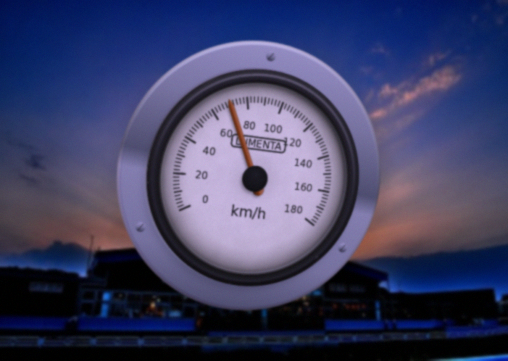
70,km/h
